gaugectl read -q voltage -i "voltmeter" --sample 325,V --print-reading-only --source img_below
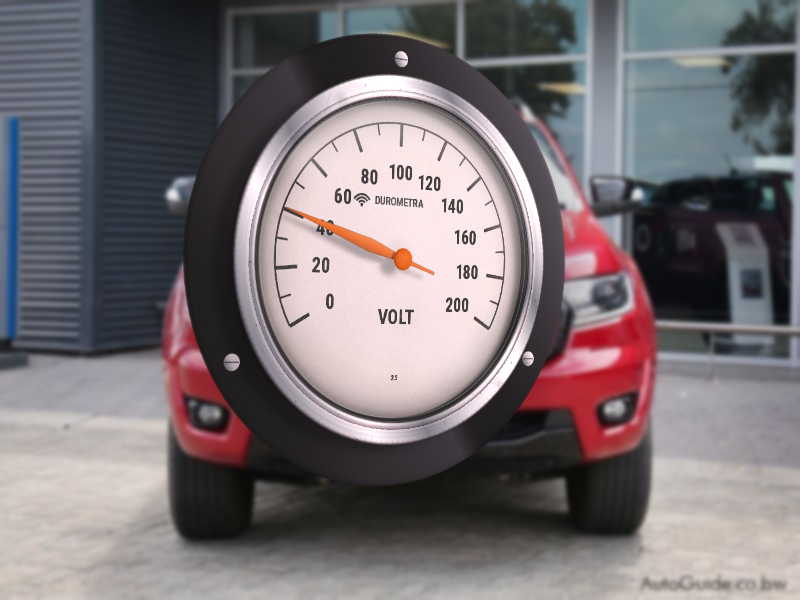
40,V
